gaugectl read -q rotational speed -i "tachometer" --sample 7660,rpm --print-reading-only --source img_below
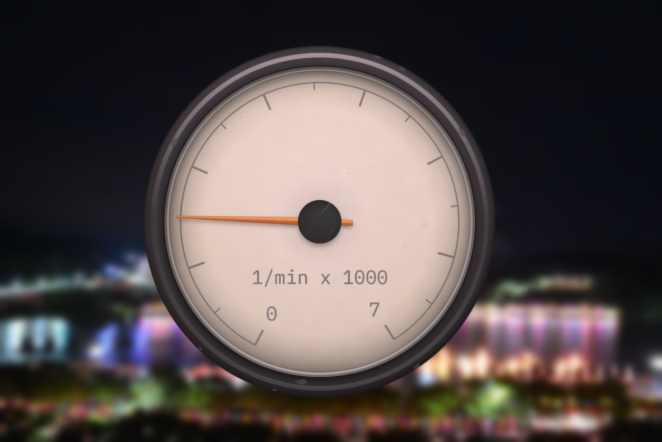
1500,rpm
